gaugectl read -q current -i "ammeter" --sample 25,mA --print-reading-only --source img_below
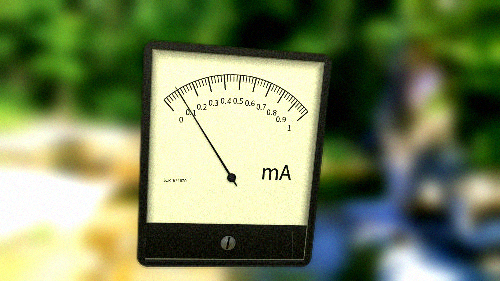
0.1,mA
